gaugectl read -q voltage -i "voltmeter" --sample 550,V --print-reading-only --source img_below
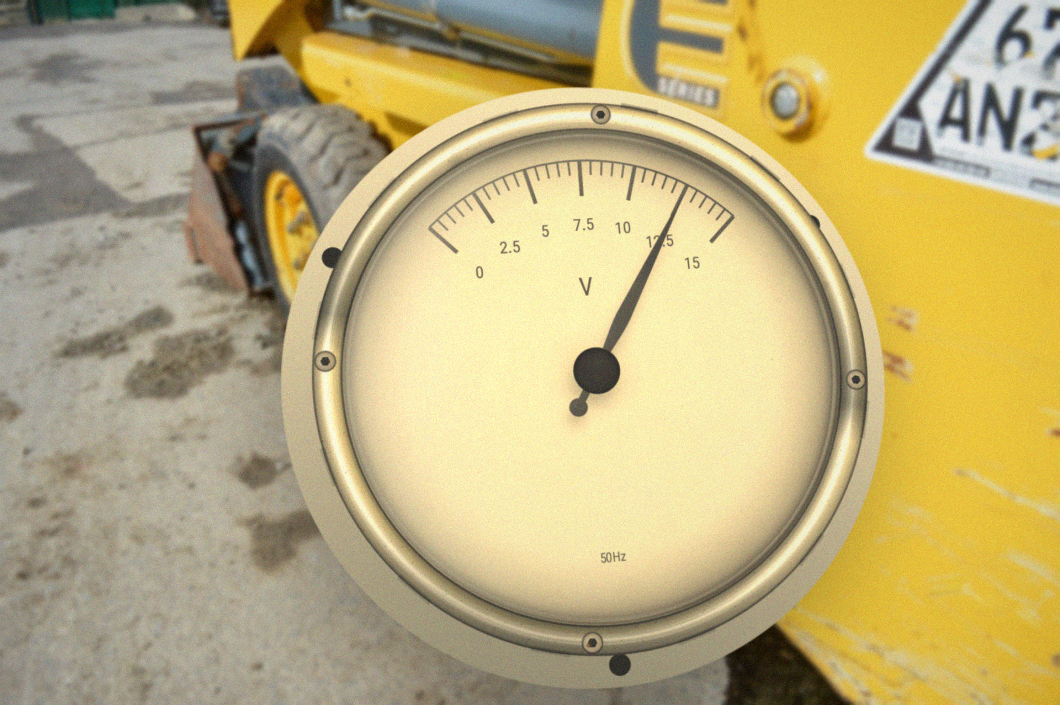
12.5,V
